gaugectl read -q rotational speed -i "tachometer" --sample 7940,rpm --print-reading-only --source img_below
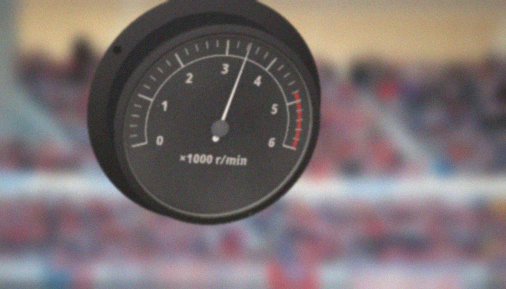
3400,rpm
